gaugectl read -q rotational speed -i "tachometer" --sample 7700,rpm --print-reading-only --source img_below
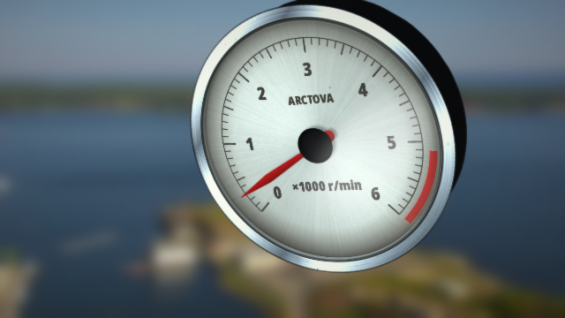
300,rpm
